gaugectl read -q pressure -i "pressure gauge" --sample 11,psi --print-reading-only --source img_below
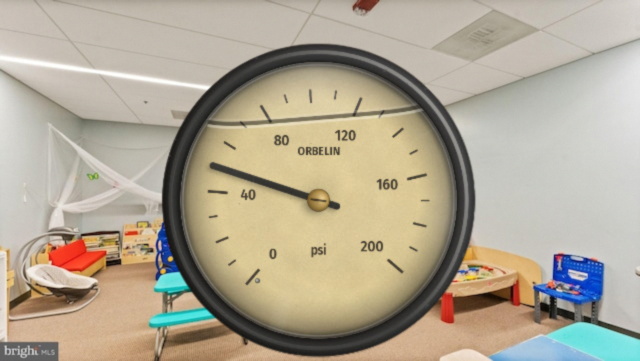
50,psi
